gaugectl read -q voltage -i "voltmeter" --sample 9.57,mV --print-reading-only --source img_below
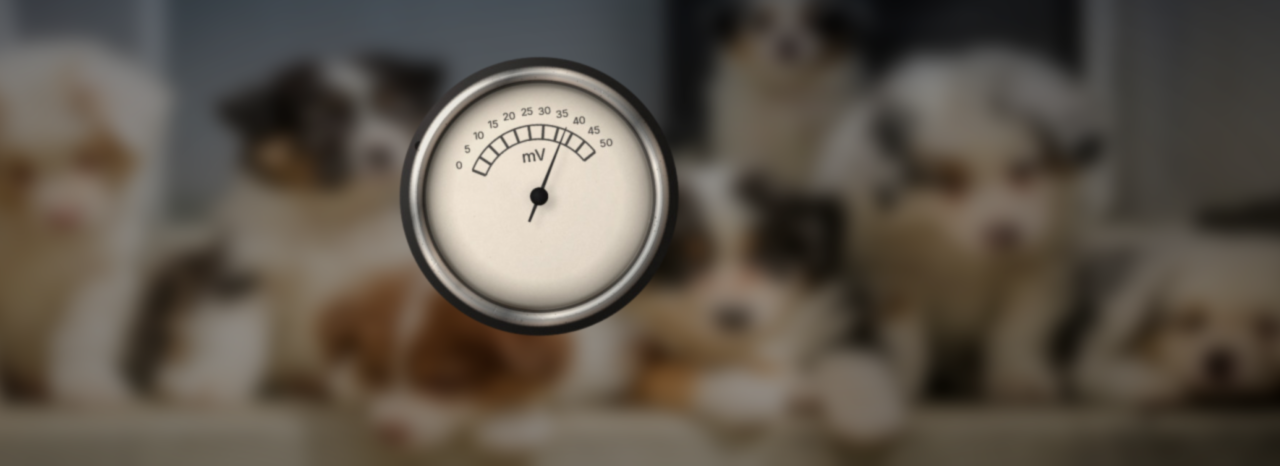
37.5,mV
